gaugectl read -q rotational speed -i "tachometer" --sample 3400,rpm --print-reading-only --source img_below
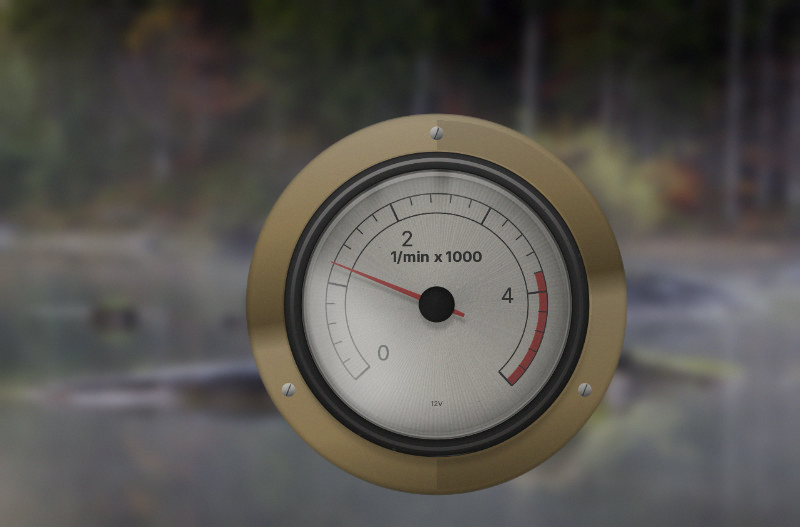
1200,rpm
